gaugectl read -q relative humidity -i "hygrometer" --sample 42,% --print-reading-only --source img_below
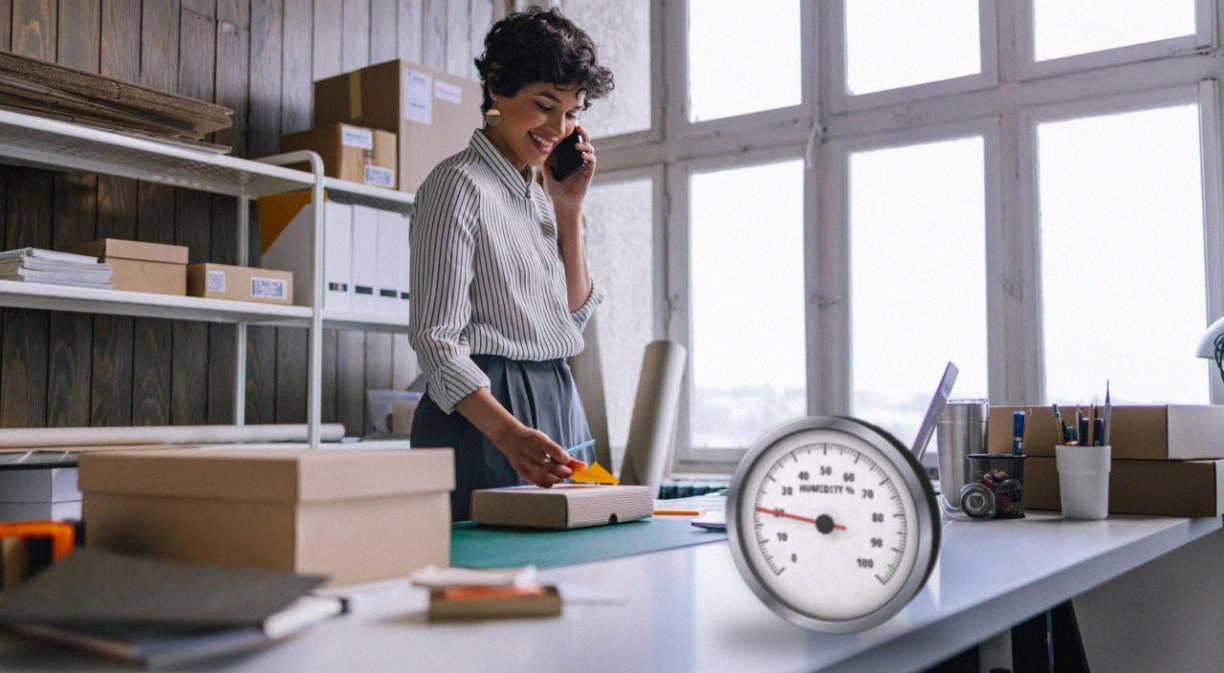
20,%
